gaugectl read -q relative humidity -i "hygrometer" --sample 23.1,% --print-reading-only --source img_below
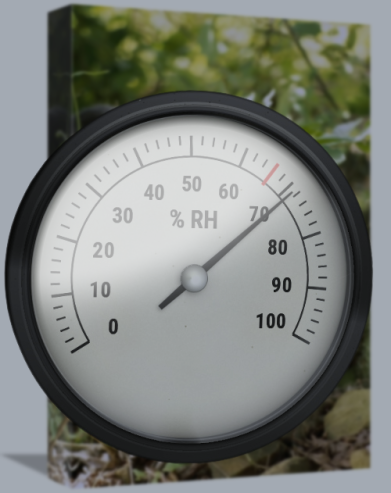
71,%
